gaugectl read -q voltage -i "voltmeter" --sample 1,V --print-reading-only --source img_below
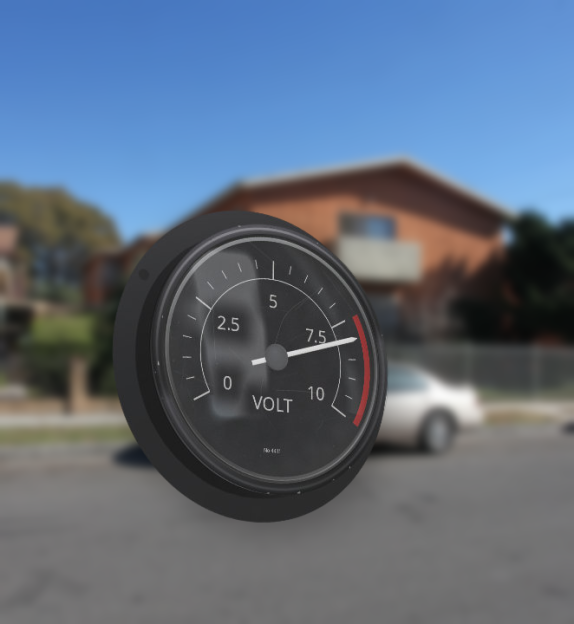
8,V
